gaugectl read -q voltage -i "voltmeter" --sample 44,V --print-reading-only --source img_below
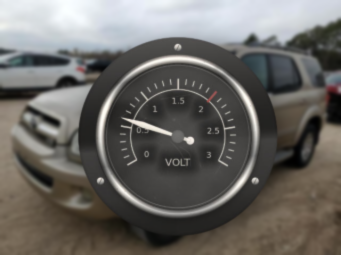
0.6,V
